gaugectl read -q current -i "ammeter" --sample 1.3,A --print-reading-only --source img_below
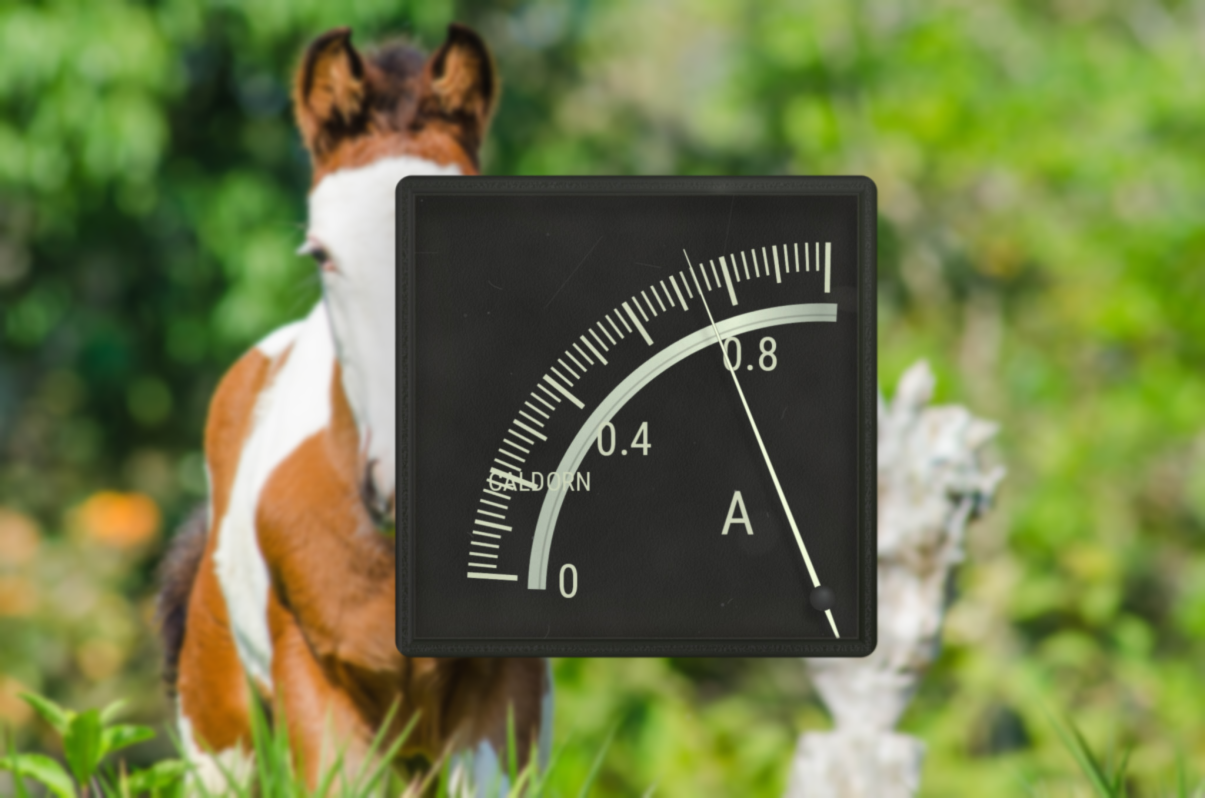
0.74,A
